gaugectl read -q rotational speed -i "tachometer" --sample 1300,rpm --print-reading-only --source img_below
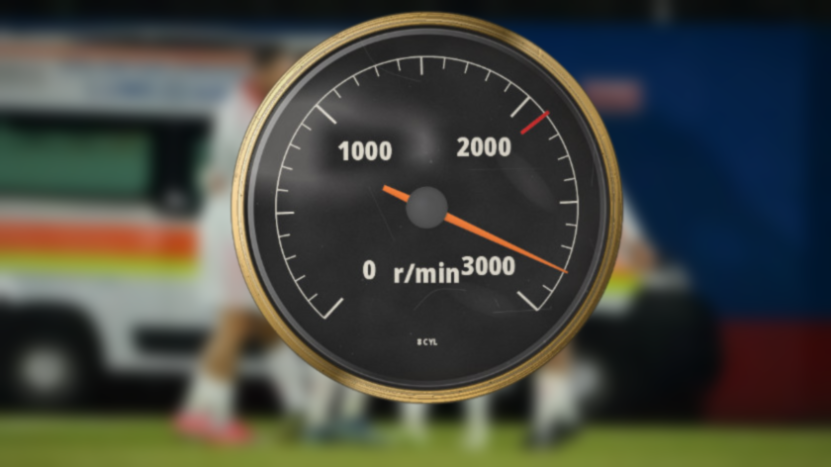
2800,rpm
